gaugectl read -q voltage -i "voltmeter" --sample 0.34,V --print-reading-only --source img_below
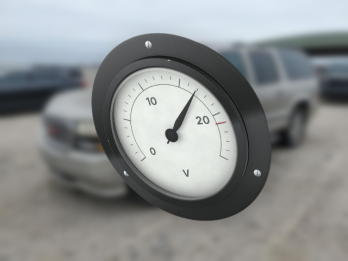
17,V
